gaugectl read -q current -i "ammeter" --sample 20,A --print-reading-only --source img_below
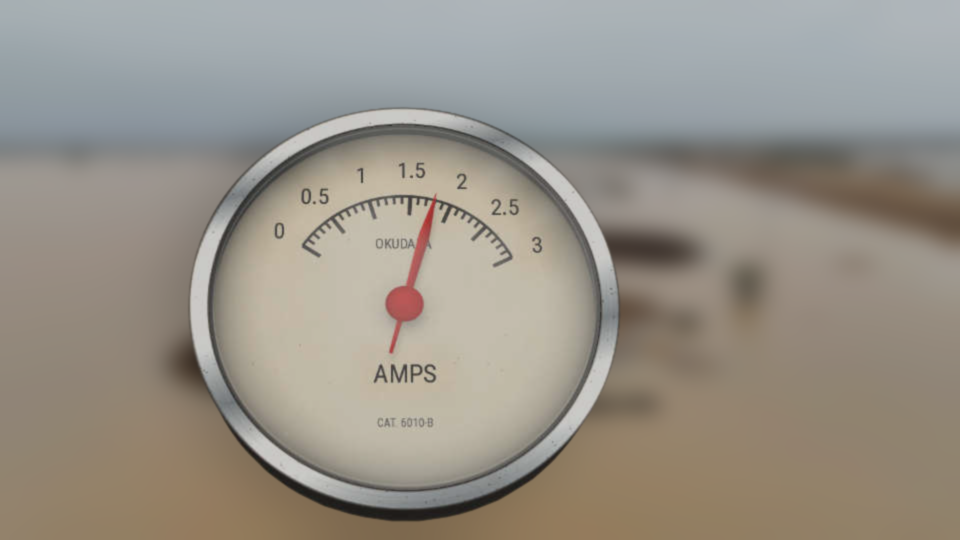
1.8,A
